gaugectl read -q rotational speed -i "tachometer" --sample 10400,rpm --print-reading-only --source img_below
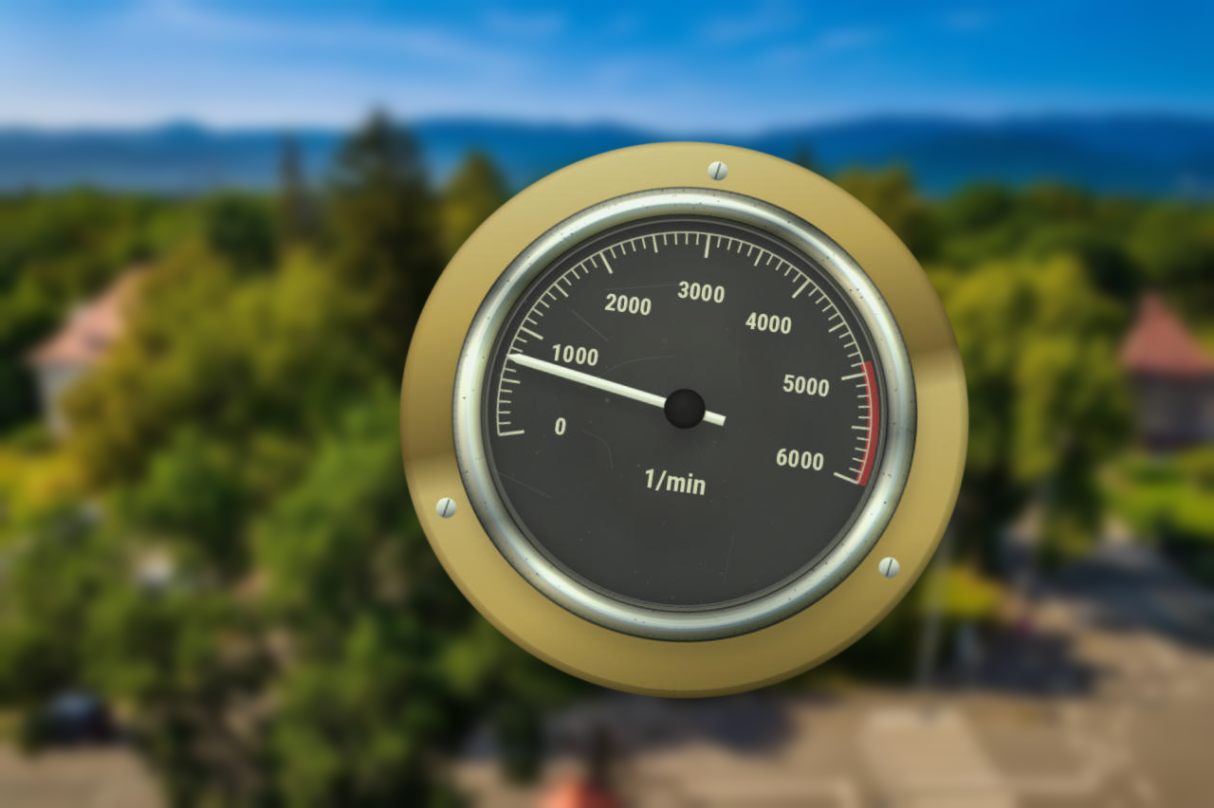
700,rpm
